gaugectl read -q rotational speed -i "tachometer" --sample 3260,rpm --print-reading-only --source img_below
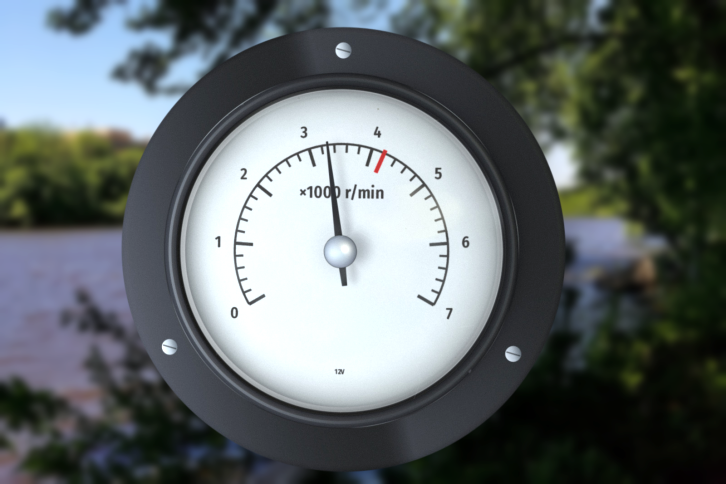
3300,rpm
